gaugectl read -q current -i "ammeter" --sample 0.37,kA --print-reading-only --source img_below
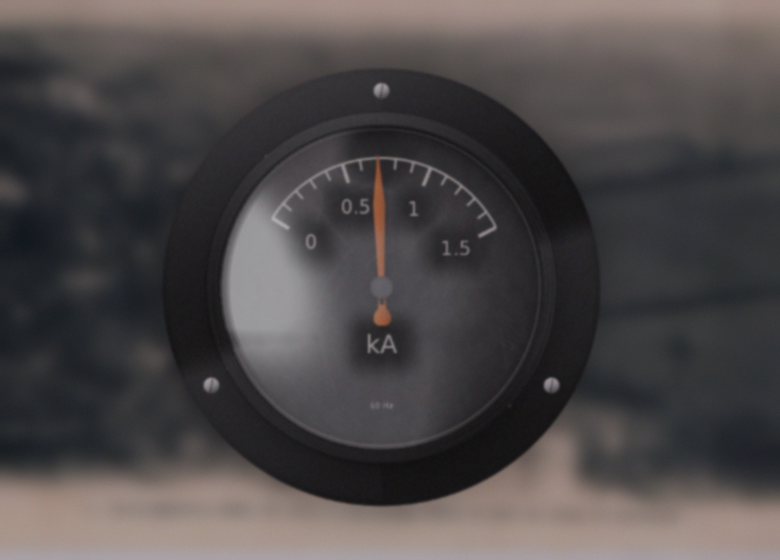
0.7,kA
